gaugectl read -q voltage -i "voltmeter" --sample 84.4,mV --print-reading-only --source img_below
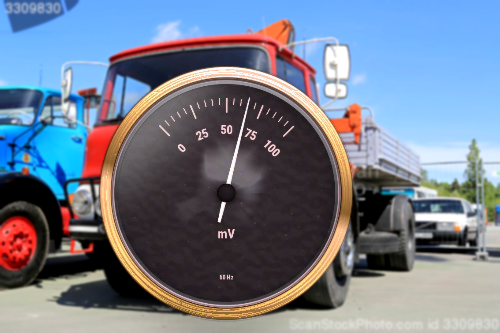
65,mV
